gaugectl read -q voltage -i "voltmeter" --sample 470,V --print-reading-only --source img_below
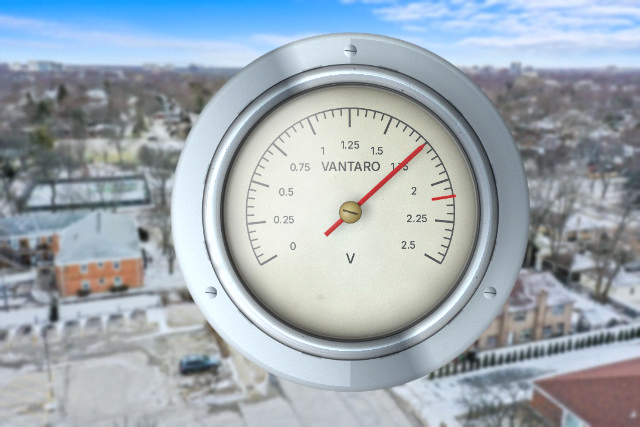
1.75,V
